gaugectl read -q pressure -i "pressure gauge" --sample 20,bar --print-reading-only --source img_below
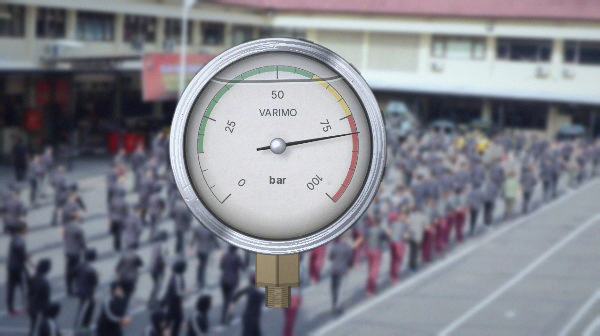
80,bar
